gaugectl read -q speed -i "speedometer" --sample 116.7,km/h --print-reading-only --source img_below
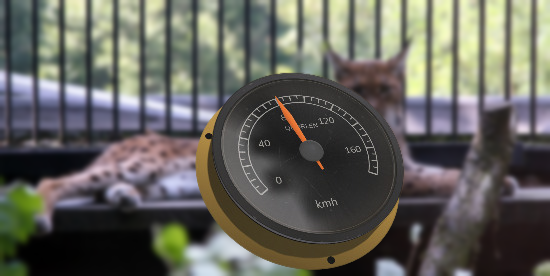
80,km/h
